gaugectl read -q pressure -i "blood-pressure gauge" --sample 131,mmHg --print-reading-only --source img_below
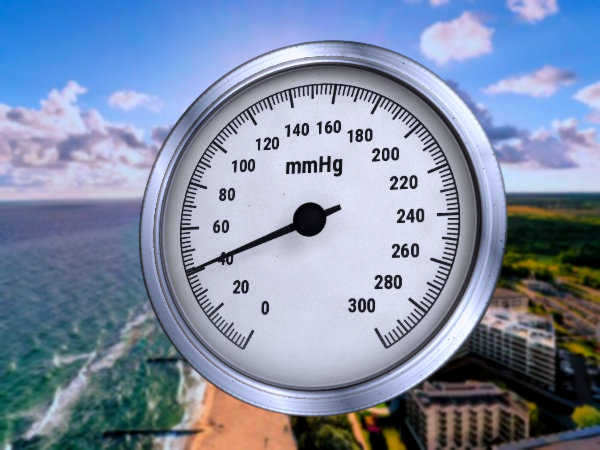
40,mmHg
